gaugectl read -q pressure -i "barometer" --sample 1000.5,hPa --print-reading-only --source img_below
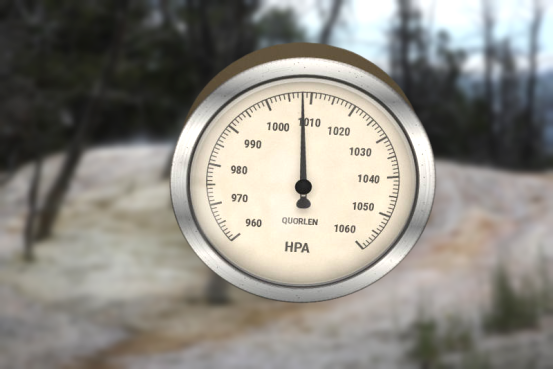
1008,hPa
